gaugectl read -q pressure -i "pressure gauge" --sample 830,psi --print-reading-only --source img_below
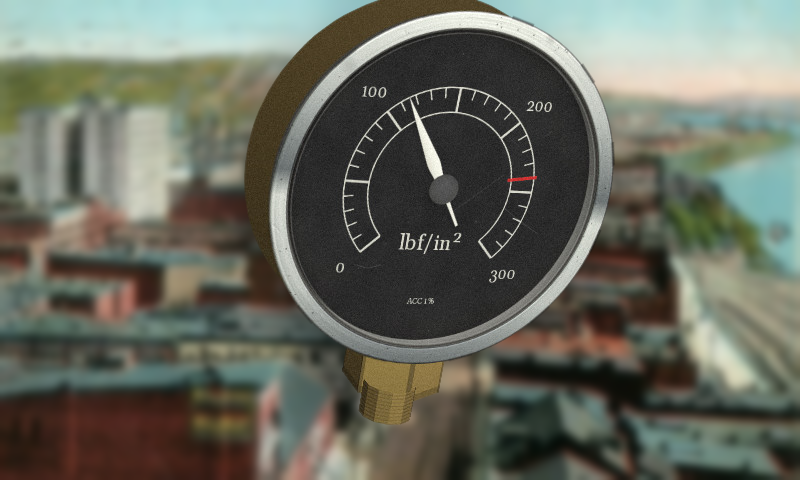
115,psi
